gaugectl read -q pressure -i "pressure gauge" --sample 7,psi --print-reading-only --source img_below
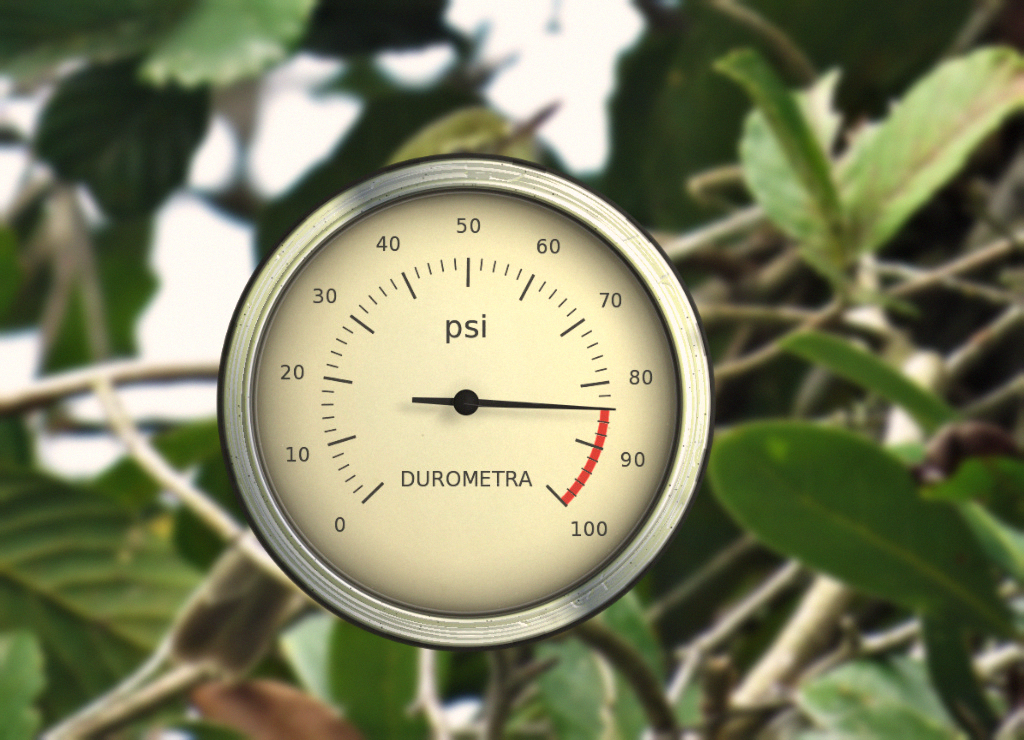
84,psi
